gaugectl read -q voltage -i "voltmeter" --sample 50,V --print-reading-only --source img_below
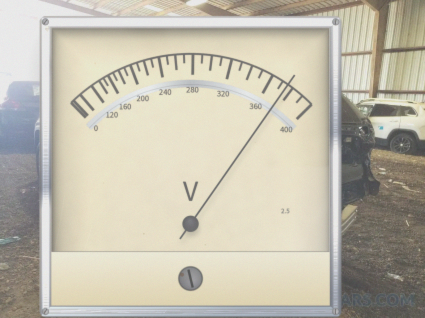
375,V
